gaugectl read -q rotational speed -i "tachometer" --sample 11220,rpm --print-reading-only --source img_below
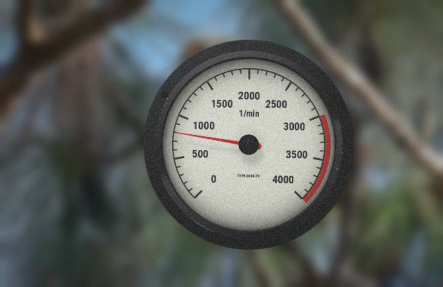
800,rpm
